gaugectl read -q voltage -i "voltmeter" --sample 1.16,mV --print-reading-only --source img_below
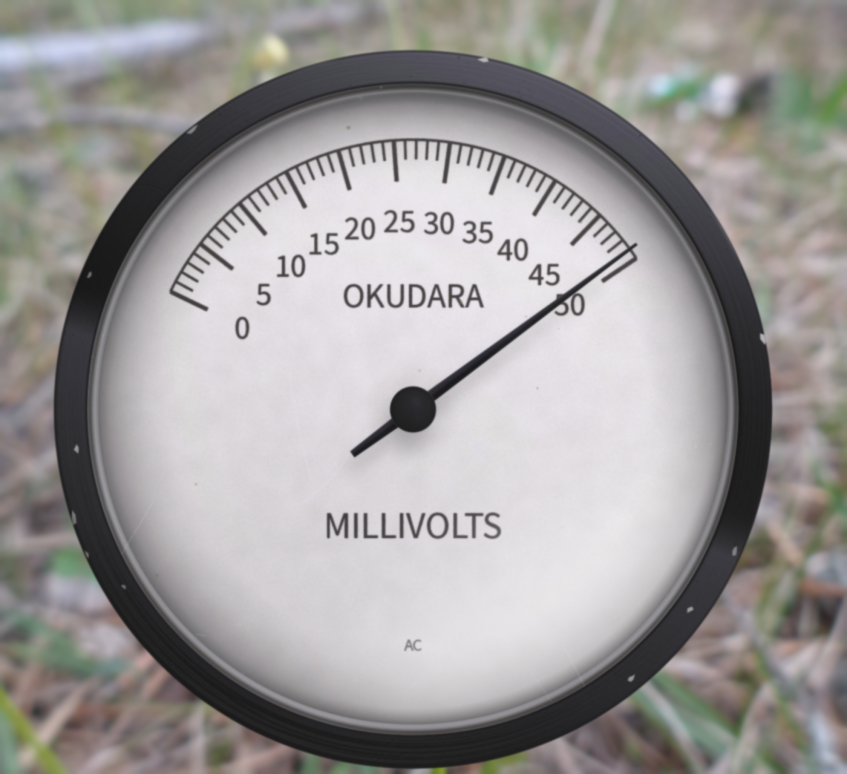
49,mV
